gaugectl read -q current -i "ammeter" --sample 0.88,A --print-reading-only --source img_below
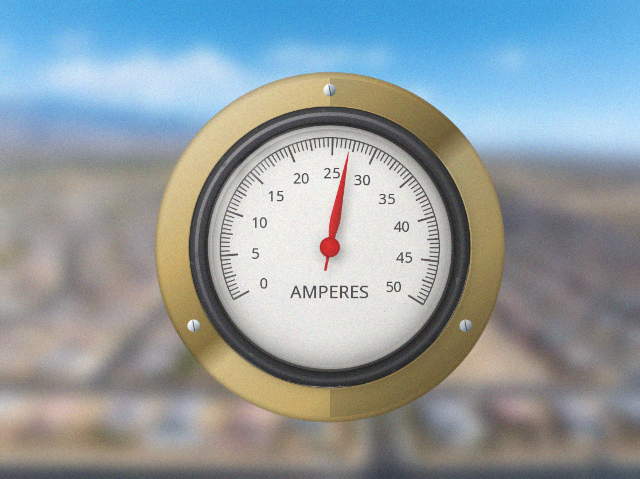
27,A
